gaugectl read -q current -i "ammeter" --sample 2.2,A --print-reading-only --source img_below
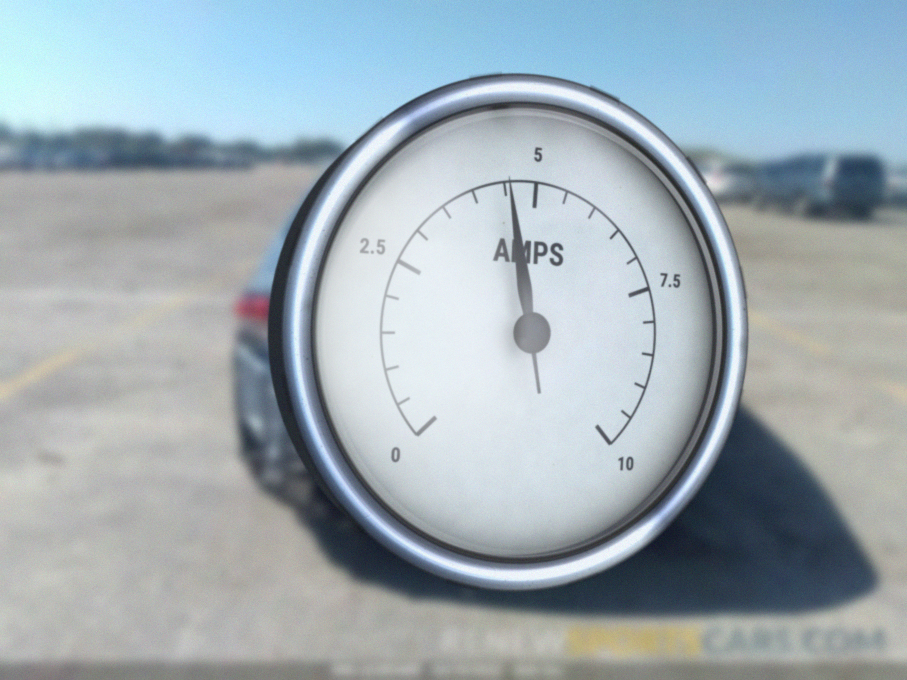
4.5,A
